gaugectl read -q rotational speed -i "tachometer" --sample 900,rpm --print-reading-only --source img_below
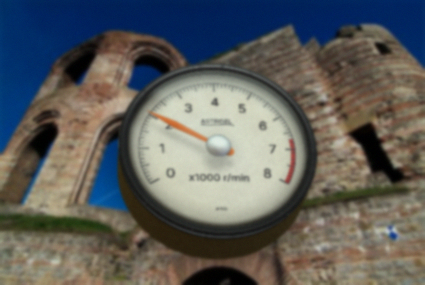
2000,rpm
